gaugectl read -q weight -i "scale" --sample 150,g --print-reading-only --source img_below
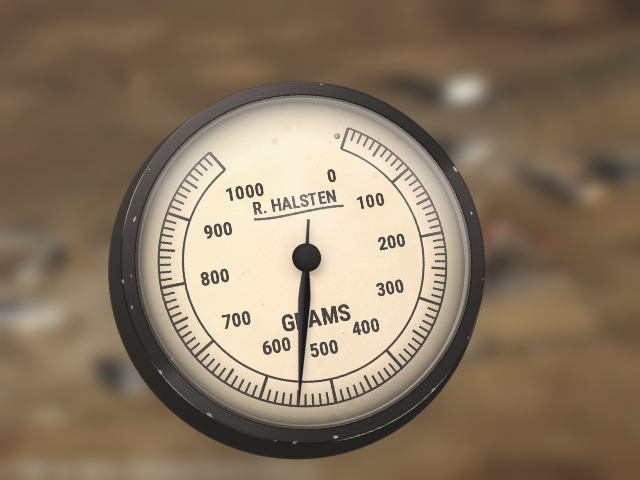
550,g
